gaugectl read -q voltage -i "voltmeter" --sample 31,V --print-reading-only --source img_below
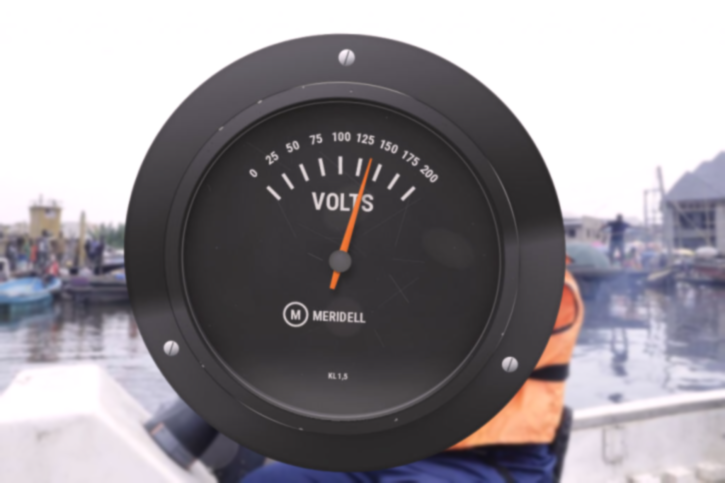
137.5,V
